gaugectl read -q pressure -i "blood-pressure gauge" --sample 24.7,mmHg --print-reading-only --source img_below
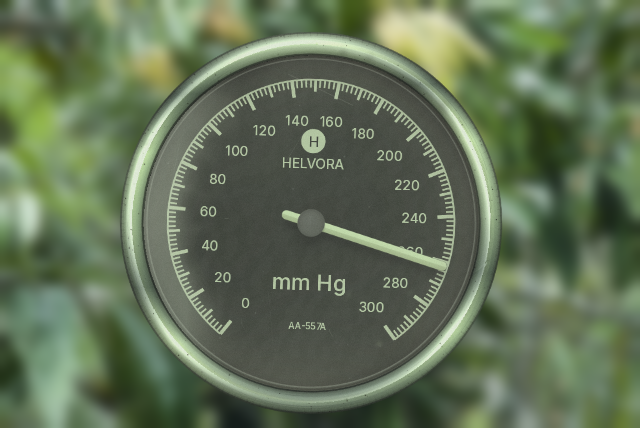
262,mmHg
